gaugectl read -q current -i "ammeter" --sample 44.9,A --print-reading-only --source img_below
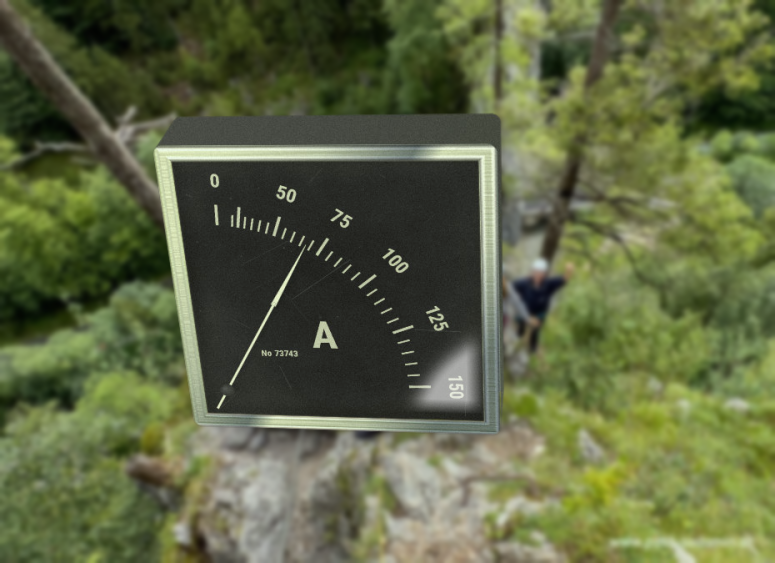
67.5,A
